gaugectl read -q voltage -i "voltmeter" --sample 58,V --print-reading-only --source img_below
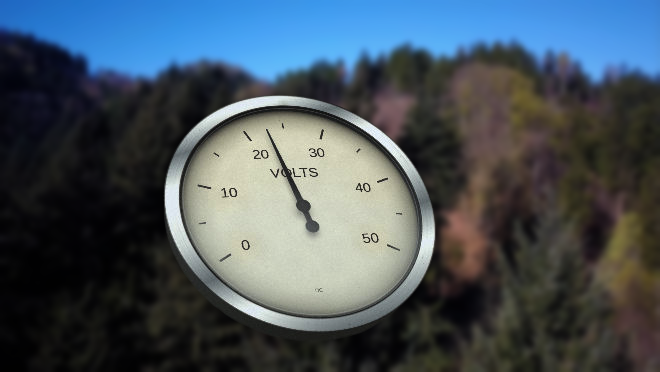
22.5,V
